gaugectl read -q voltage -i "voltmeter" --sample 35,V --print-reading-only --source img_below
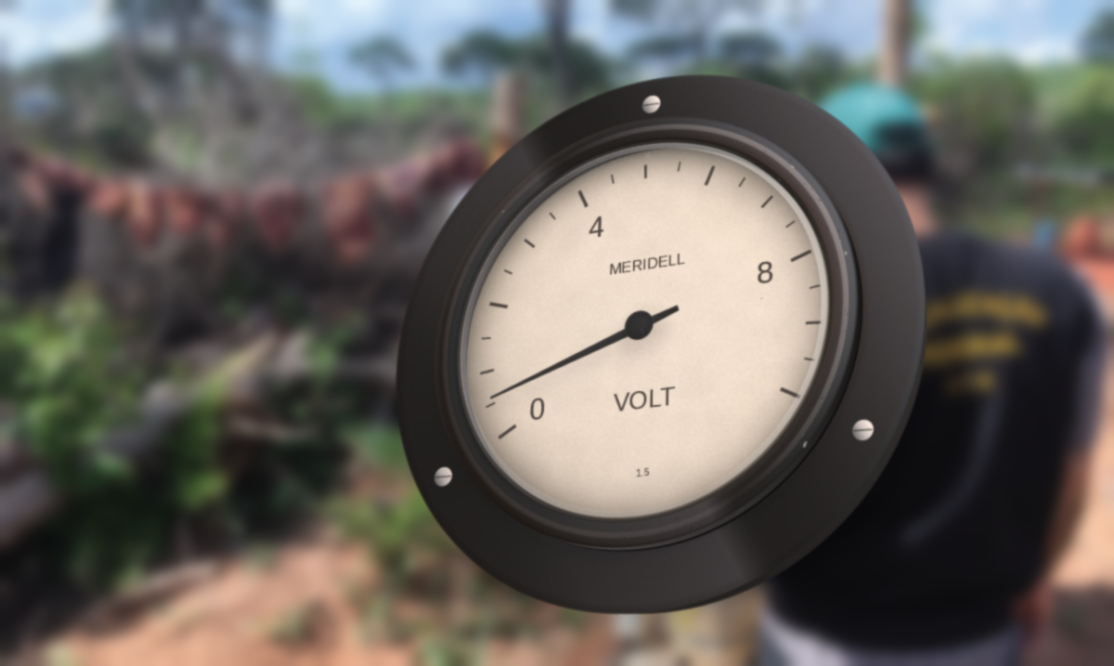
0.5,V
